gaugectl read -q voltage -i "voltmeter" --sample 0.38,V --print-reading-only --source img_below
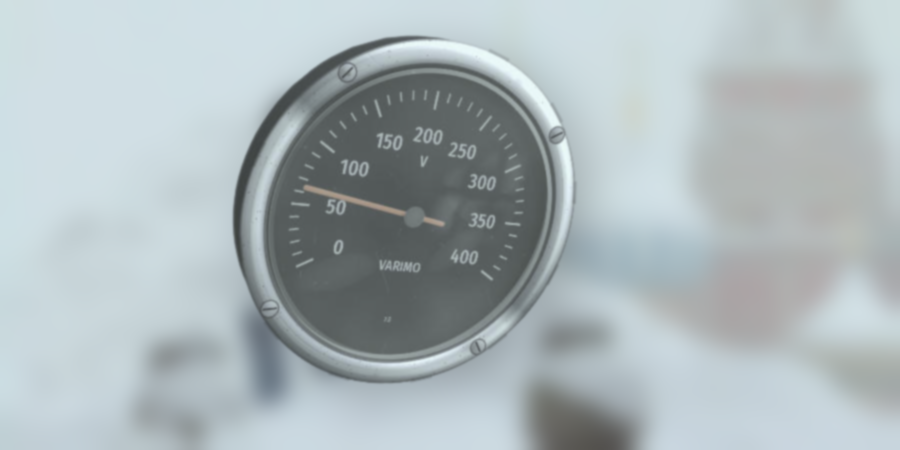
65,V
